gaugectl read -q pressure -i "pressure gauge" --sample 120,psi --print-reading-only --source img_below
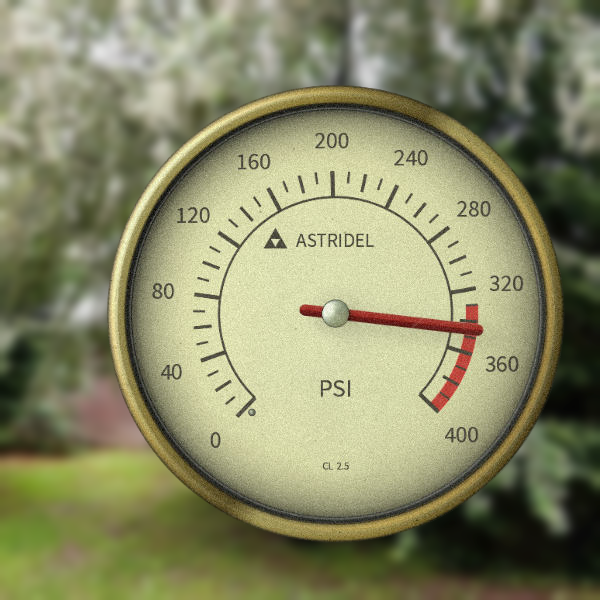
345,psi
